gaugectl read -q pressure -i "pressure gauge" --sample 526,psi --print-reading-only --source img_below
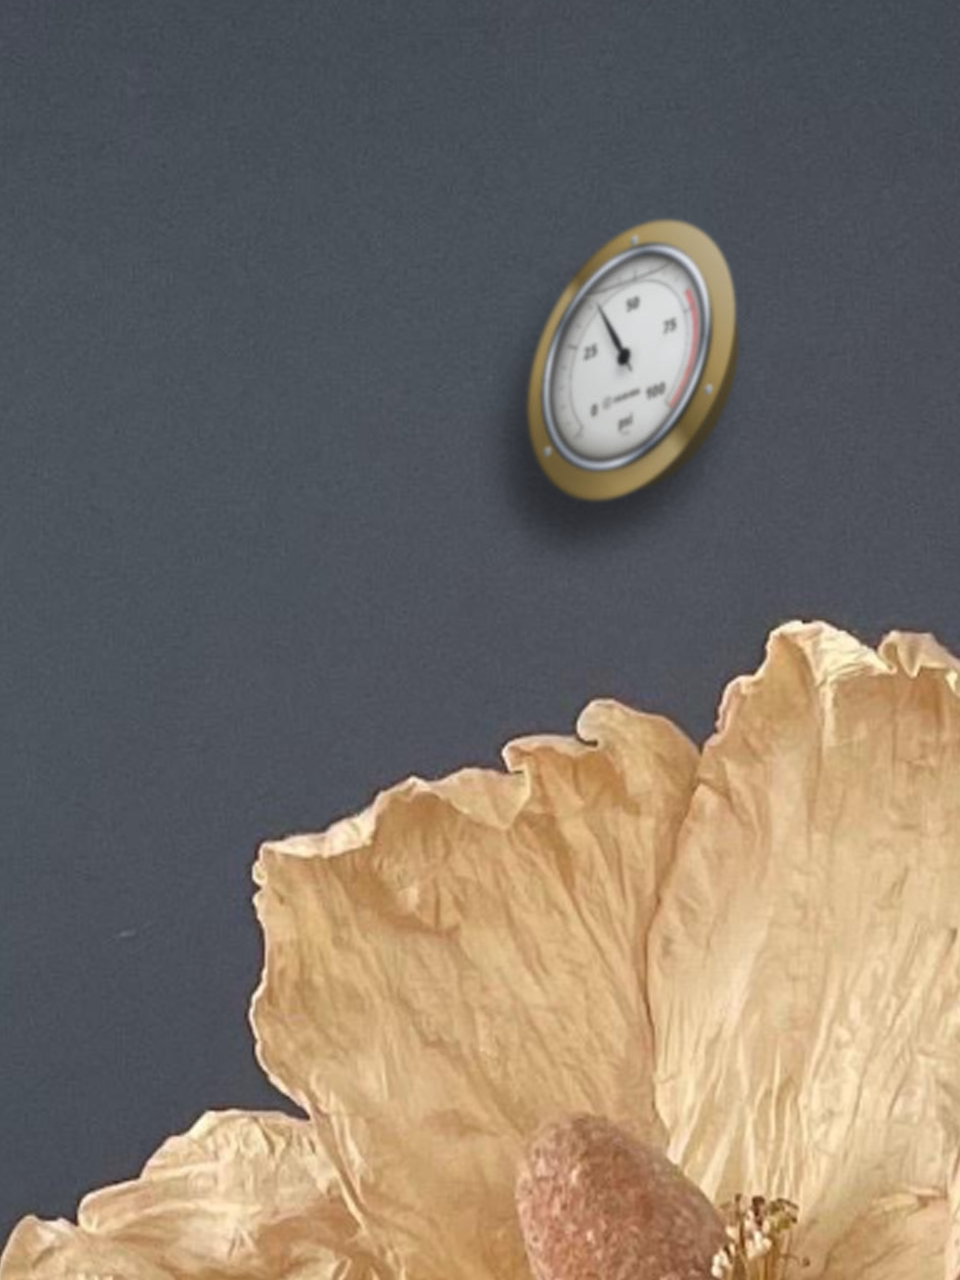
37.5,psi
